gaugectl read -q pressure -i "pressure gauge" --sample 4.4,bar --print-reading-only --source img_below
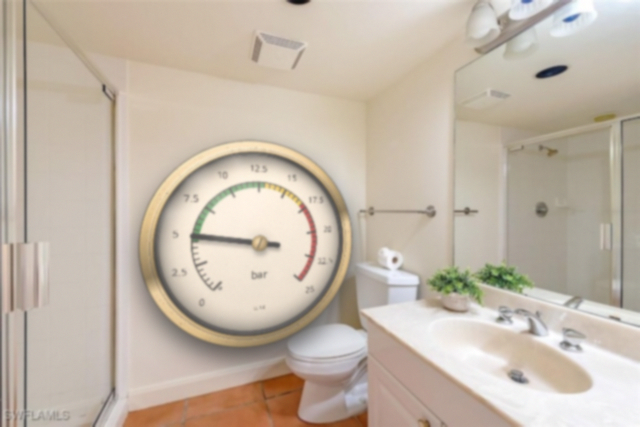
5,bar
